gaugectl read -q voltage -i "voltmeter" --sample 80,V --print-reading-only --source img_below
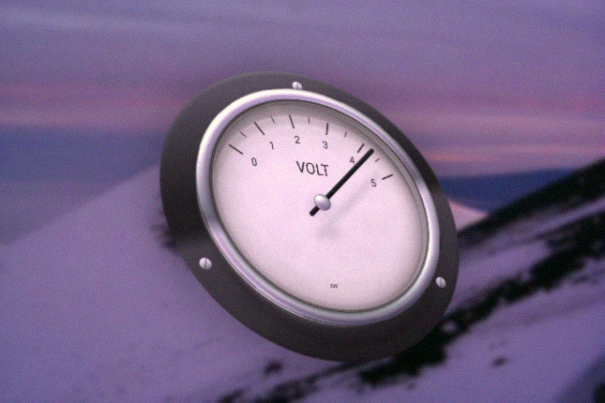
4.25,V
